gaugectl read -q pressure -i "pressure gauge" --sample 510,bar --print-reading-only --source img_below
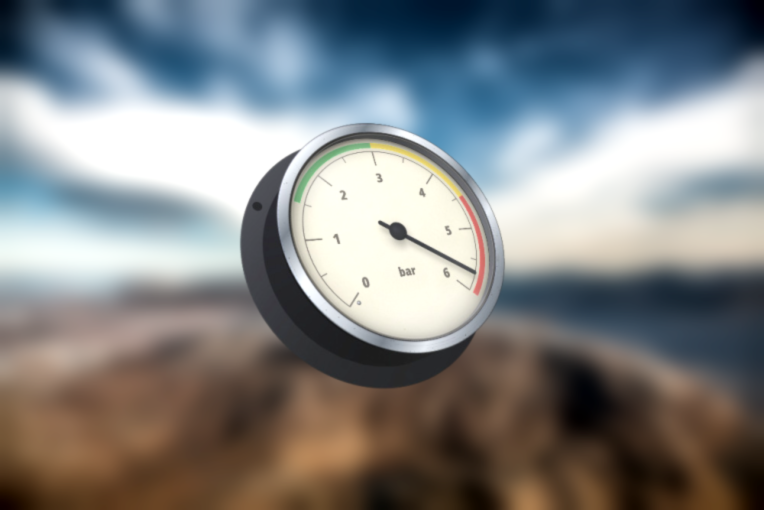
5.75,bar
